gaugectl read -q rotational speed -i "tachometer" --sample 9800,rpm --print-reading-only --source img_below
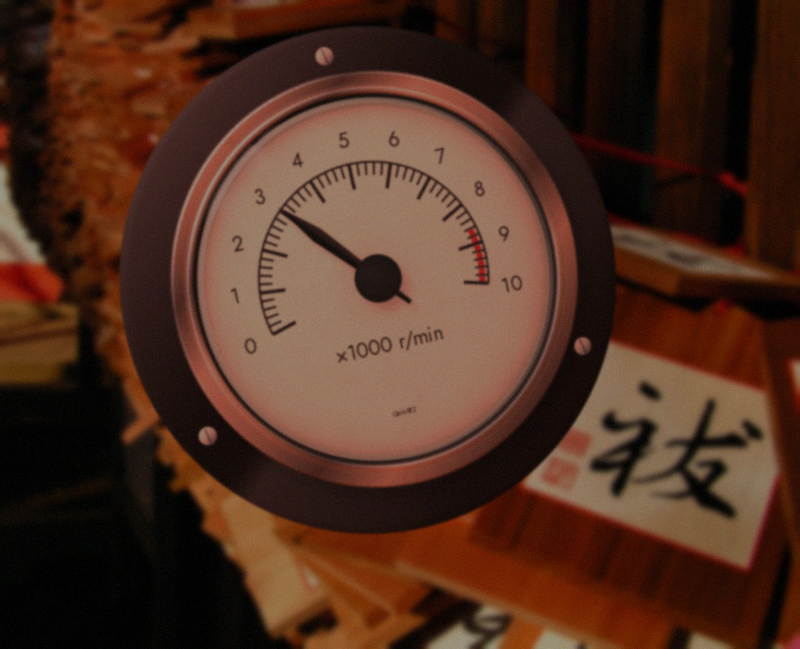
3000,rpm
